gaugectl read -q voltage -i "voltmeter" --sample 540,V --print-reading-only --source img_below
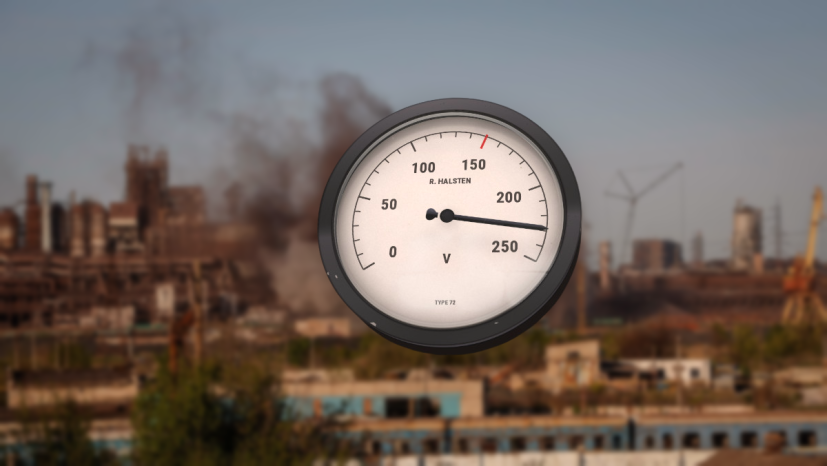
230,V
